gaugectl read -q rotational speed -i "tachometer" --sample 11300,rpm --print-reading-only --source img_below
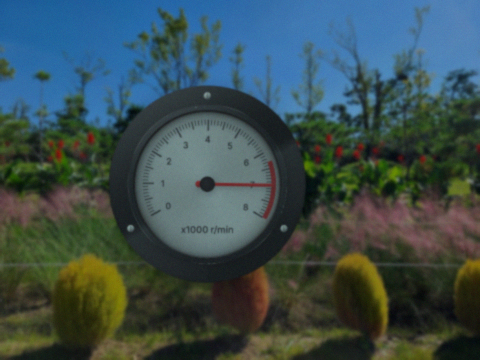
7000,rpm
